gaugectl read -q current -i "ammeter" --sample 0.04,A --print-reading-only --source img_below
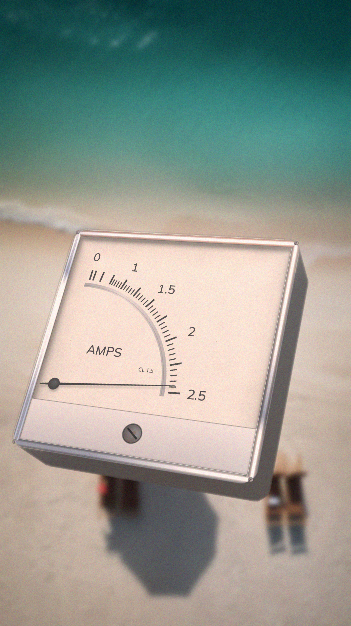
2.45,A
